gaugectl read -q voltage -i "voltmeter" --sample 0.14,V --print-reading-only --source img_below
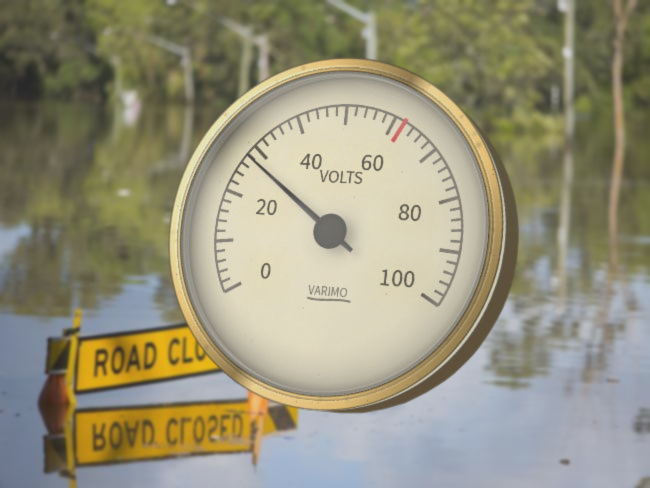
28,V
